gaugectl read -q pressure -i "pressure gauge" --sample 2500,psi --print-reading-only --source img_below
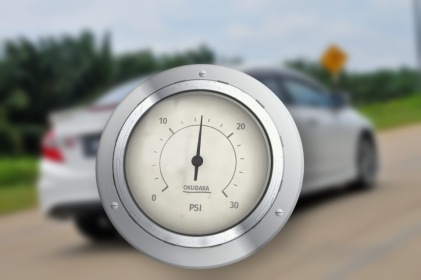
15,psi
